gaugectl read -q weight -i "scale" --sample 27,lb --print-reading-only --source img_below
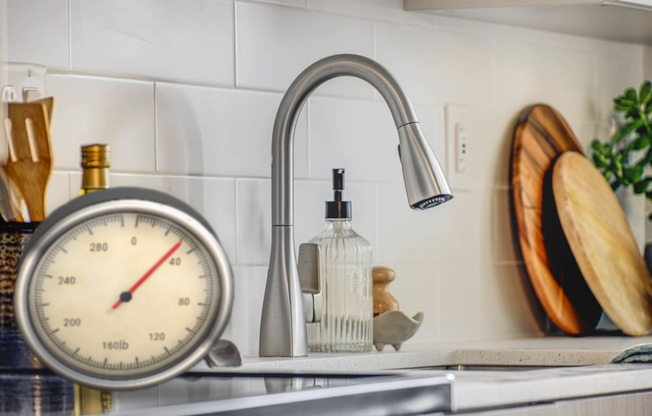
30,lb
